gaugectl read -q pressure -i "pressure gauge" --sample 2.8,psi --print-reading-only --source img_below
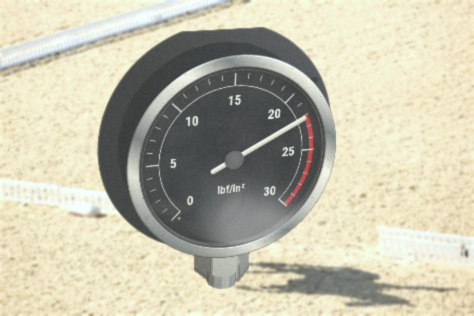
22,psi
